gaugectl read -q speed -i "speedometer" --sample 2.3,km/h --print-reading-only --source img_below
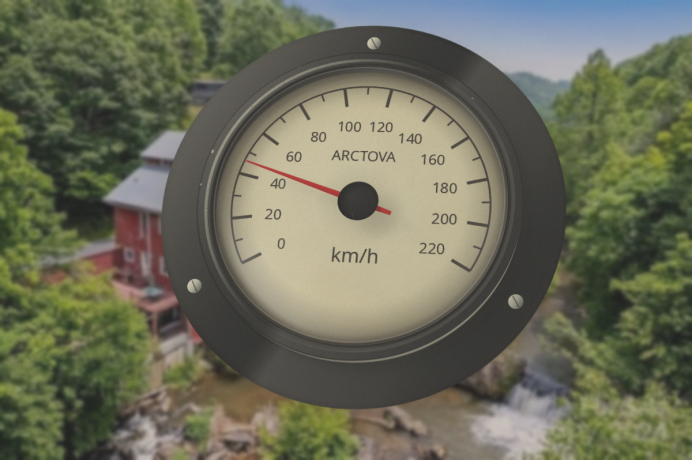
45,km/h
